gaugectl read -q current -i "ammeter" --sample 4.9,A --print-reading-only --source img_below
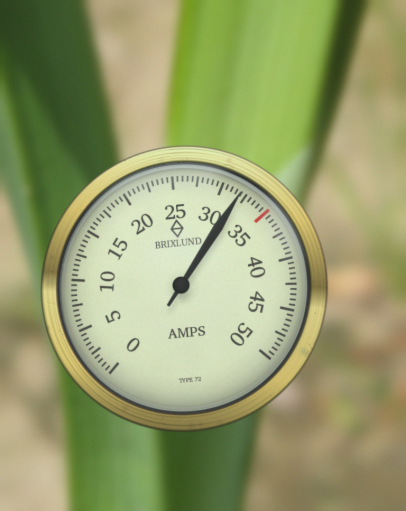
32,A
